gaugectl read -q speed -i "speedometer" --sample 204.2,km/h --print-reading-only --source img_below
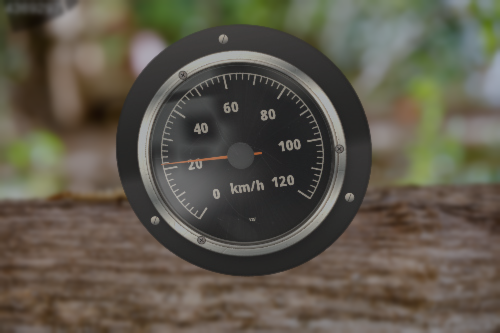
22,km/h
